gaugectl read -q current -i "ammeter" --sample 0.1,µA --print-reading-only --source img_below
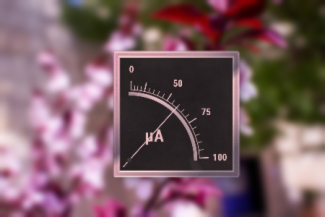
60,µA
